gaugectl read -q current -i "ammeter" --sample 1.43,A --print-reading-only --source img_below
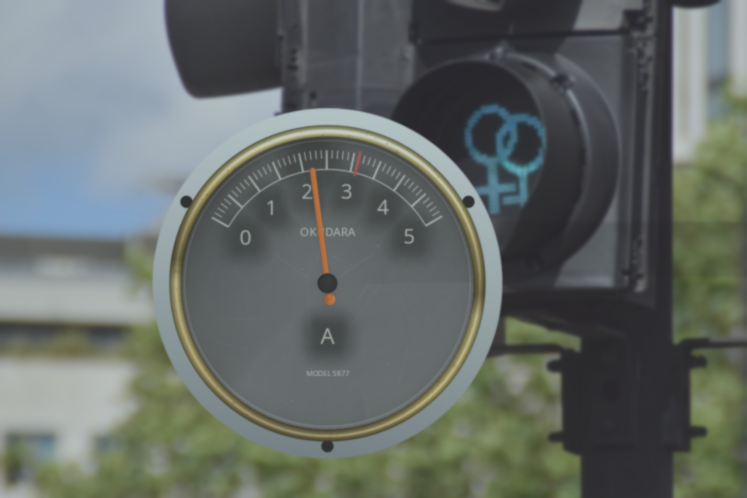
2.2,A
